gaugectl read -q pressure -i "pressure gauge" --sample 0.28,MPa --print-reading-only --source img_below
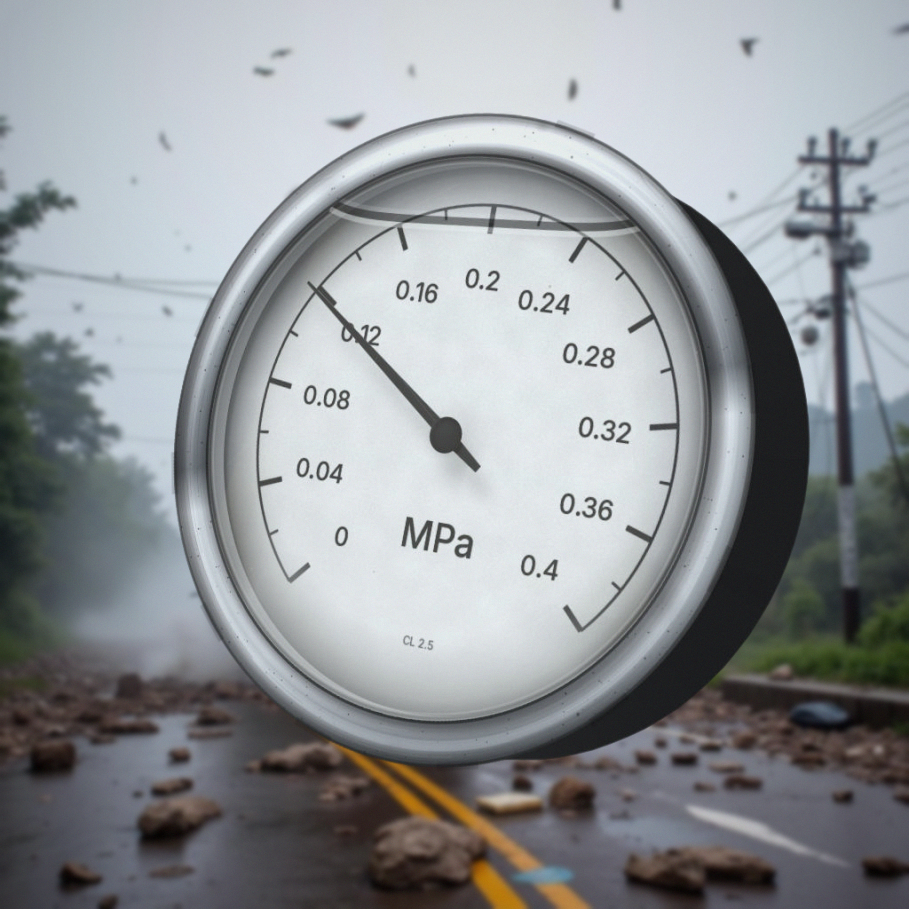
0.12,MPa
